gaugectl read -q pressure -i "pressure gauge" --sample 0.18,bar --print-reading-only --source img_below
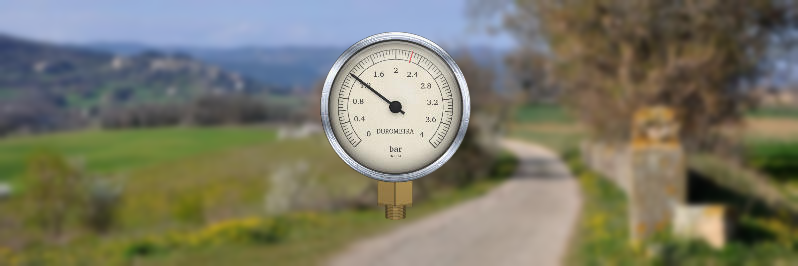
1.2,bar
